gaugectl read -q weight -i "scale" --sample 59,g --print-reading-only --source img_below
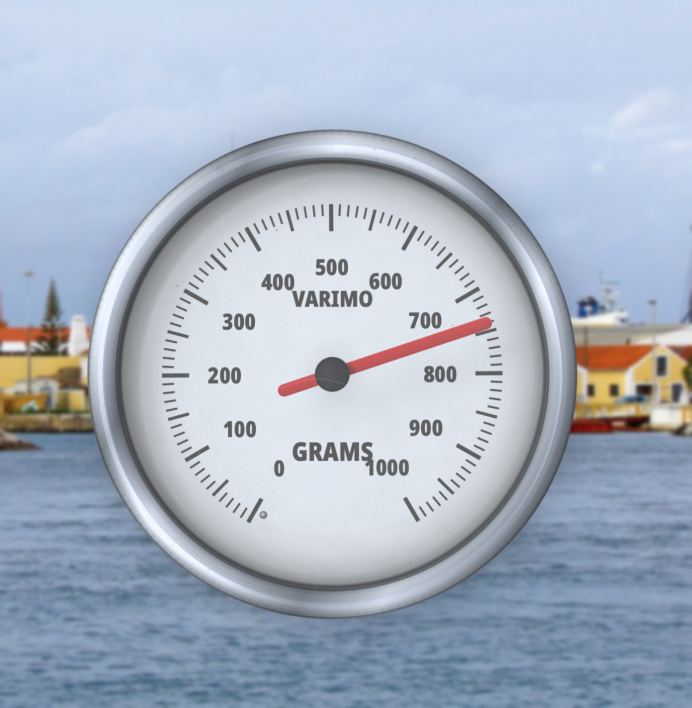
740,g
